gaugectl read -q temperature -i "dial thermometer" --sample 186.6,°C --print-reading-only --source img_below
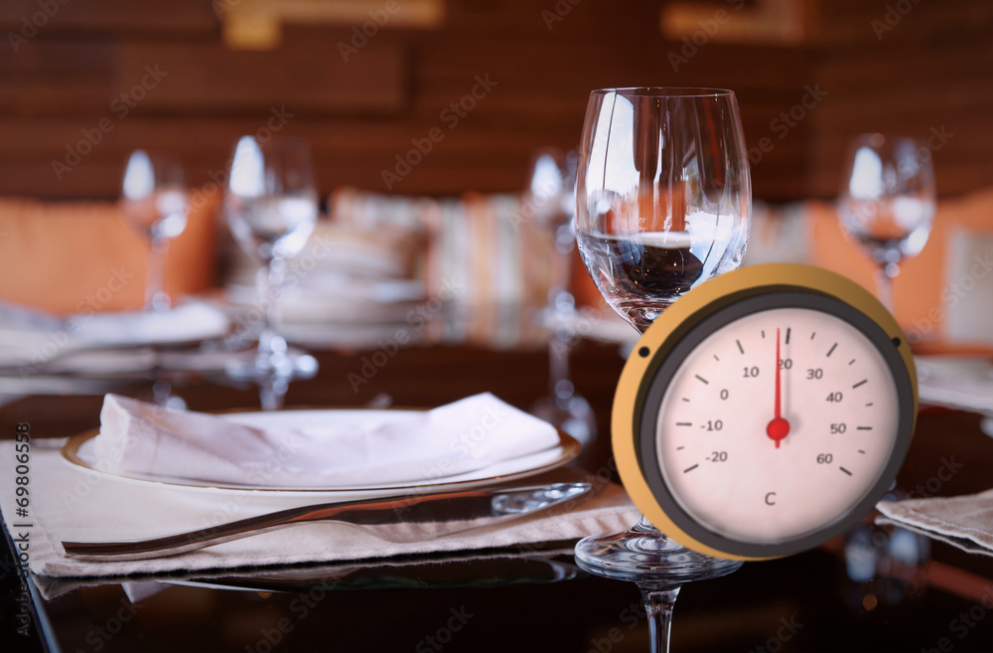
17.5,°C
